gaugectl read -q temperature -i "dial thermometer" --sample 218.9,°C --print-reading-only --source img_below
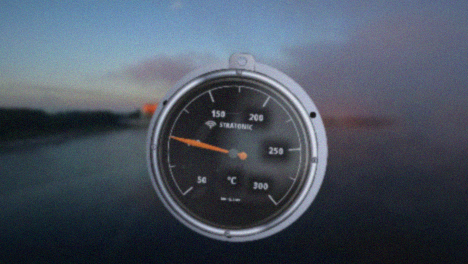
100,°C
